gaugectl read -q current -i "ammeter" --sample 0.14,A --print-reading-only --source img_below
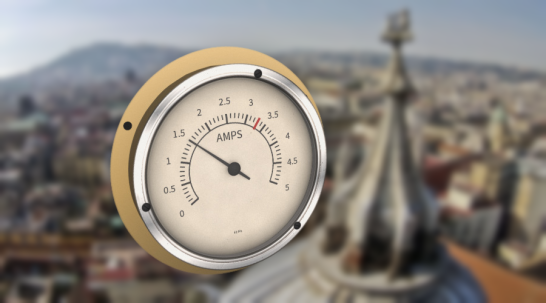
1.5,A
